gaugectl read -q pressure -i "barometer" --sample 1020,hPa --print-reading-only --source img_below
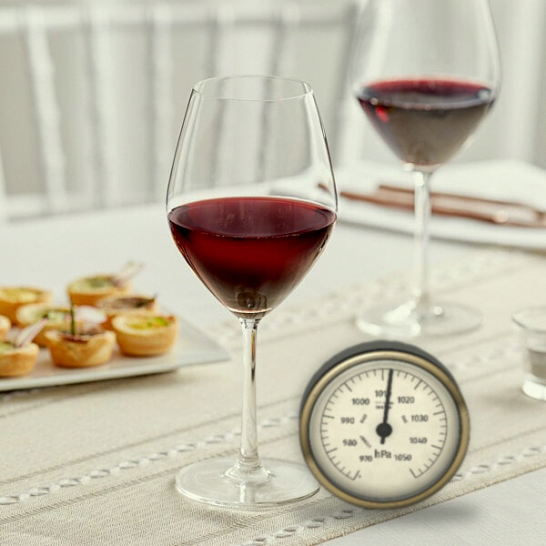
1012,hPa
